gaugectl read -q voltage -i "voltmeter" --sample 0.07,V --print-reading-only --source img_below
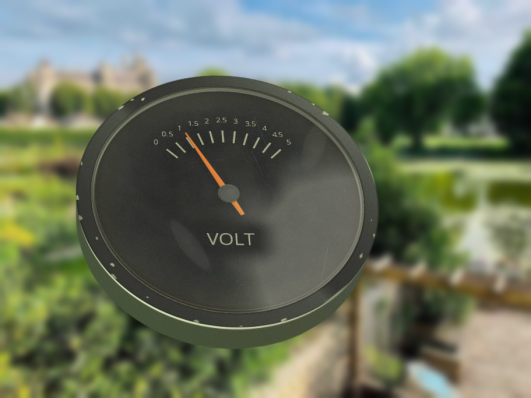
1,V
